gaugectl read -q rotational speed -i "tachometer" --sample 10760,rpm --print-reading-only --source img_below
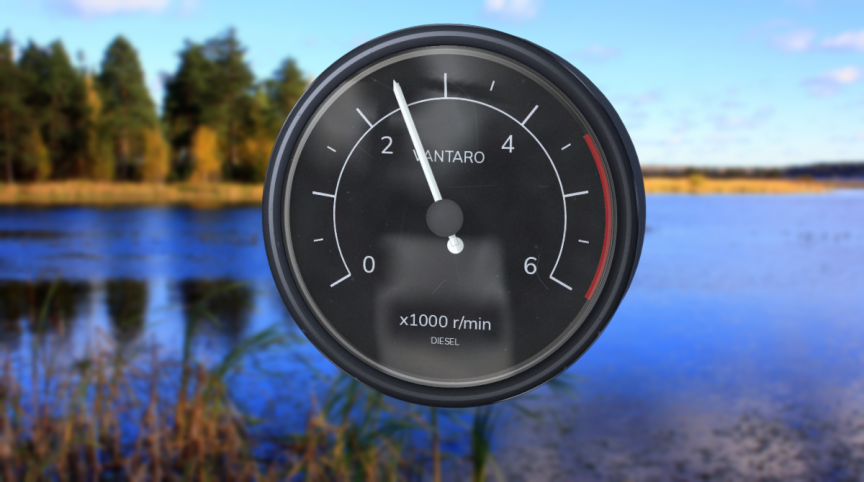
2500,rpm
